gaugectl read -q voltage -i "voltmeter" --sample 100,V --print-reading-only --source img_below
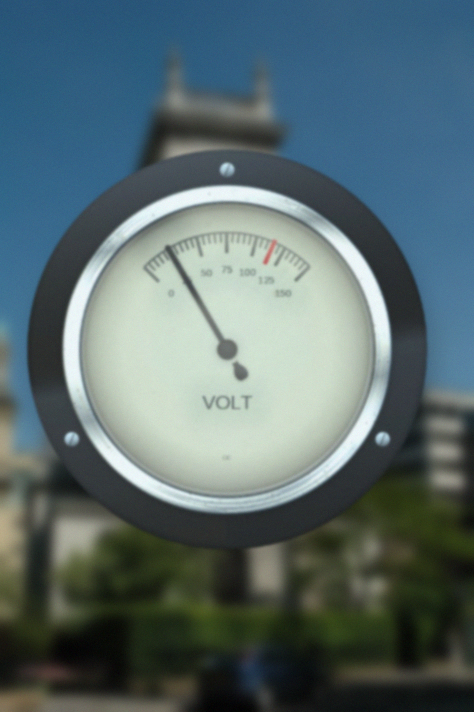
25,V
